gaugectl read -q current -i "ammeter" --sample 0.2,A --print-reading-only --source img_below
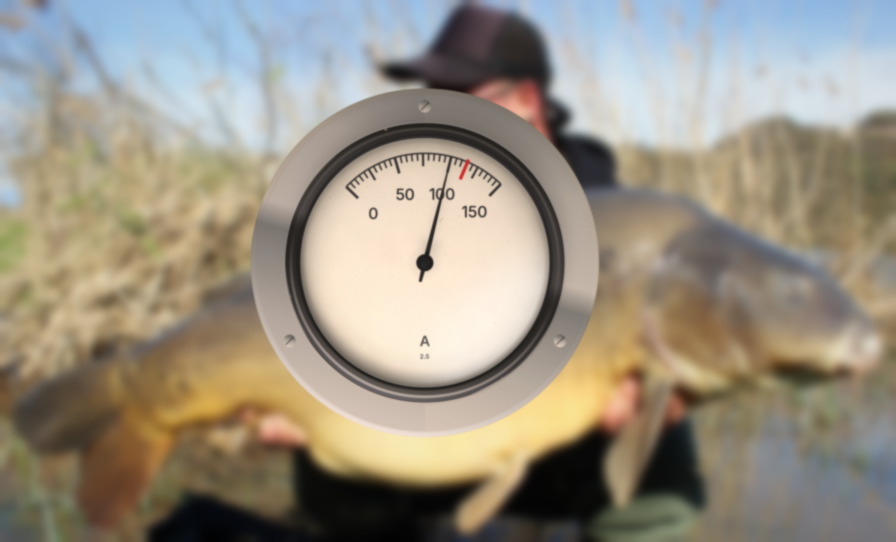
100,A
